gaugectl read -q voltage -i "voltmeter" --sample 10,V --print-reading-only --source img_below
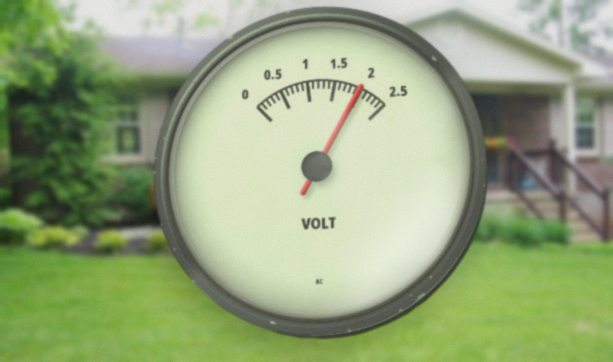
2,V
